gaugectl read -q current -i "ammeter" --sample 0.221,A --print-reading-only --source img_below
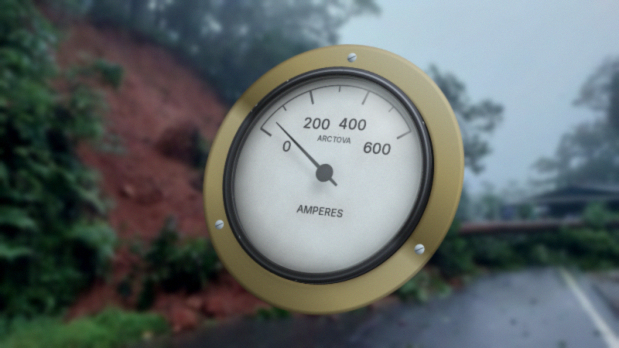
50,A
